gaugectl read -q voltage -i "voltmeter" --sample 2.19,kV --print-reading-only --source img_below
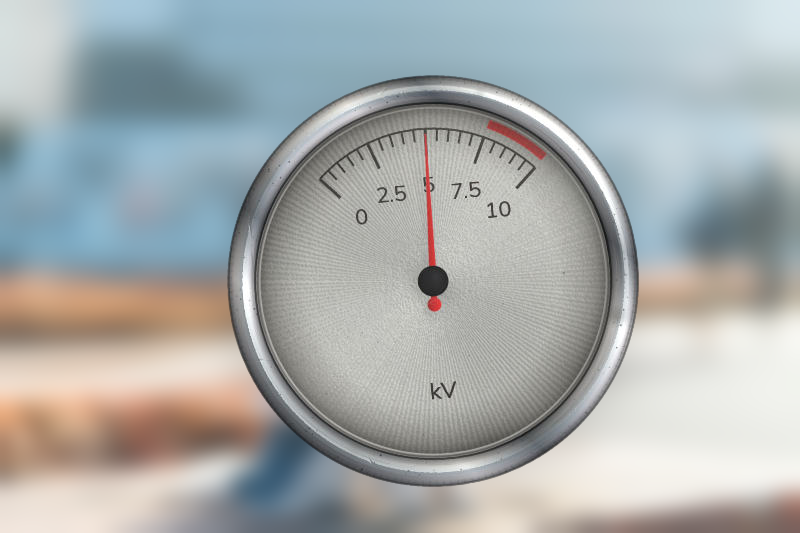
5,kV
